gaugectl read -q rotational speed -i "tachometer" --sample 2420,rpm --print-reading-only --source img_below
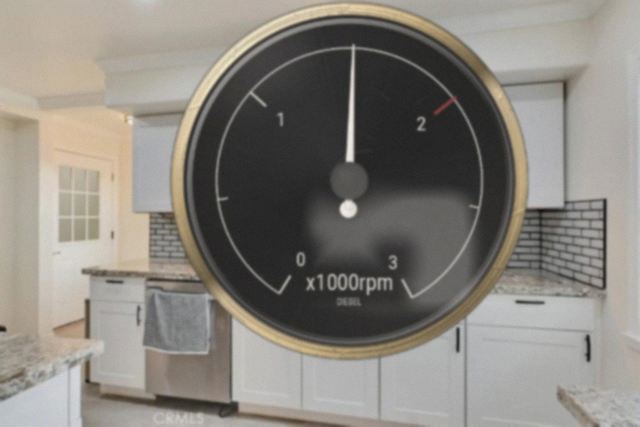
1500,rpm
